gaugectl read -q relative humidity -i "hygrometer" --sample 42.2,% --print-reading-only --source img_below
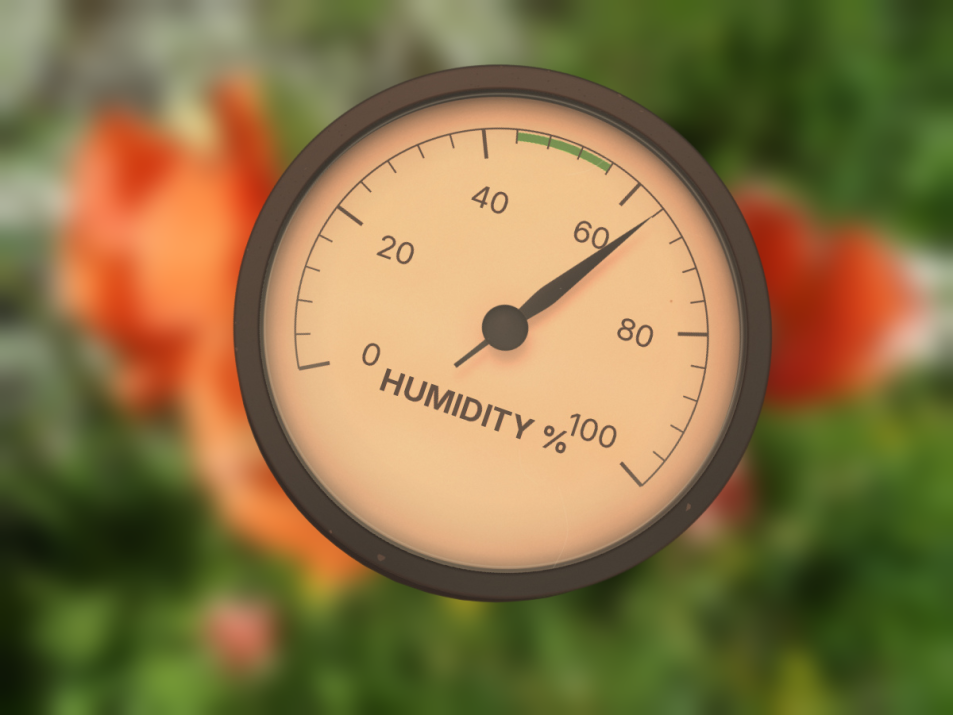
64,%
